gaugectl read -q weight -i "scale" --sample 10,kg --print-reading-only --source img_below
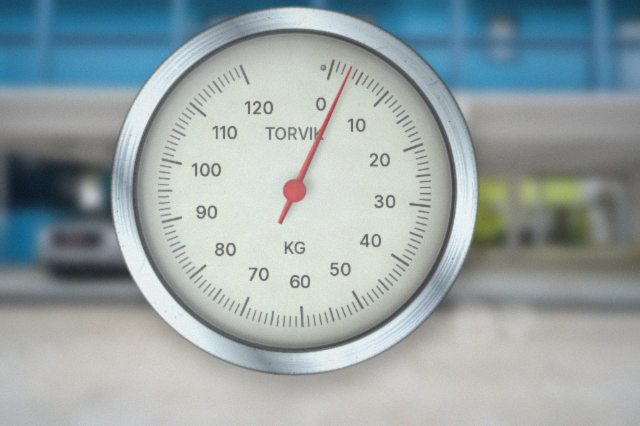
3,kg
